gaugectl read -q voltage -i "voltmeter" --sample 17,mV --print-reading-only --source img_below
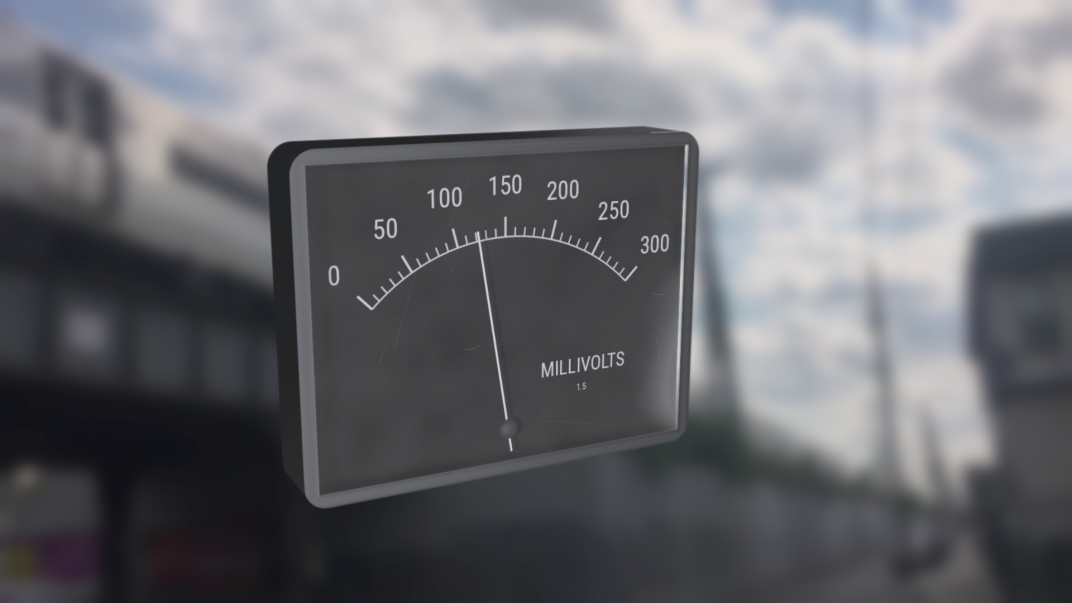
120,mV
